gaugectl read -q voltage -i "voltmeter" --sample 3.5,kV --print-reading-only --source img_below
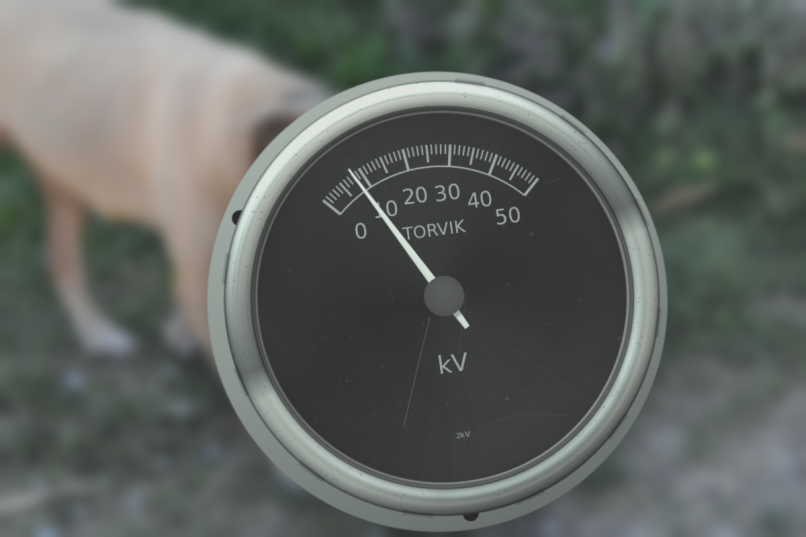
8,kV
